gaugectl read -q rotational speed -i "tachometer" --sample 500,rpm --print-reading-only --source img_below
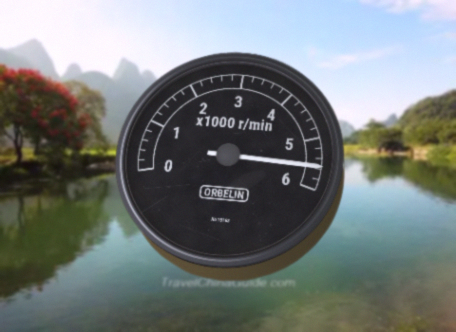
5600,rpm
